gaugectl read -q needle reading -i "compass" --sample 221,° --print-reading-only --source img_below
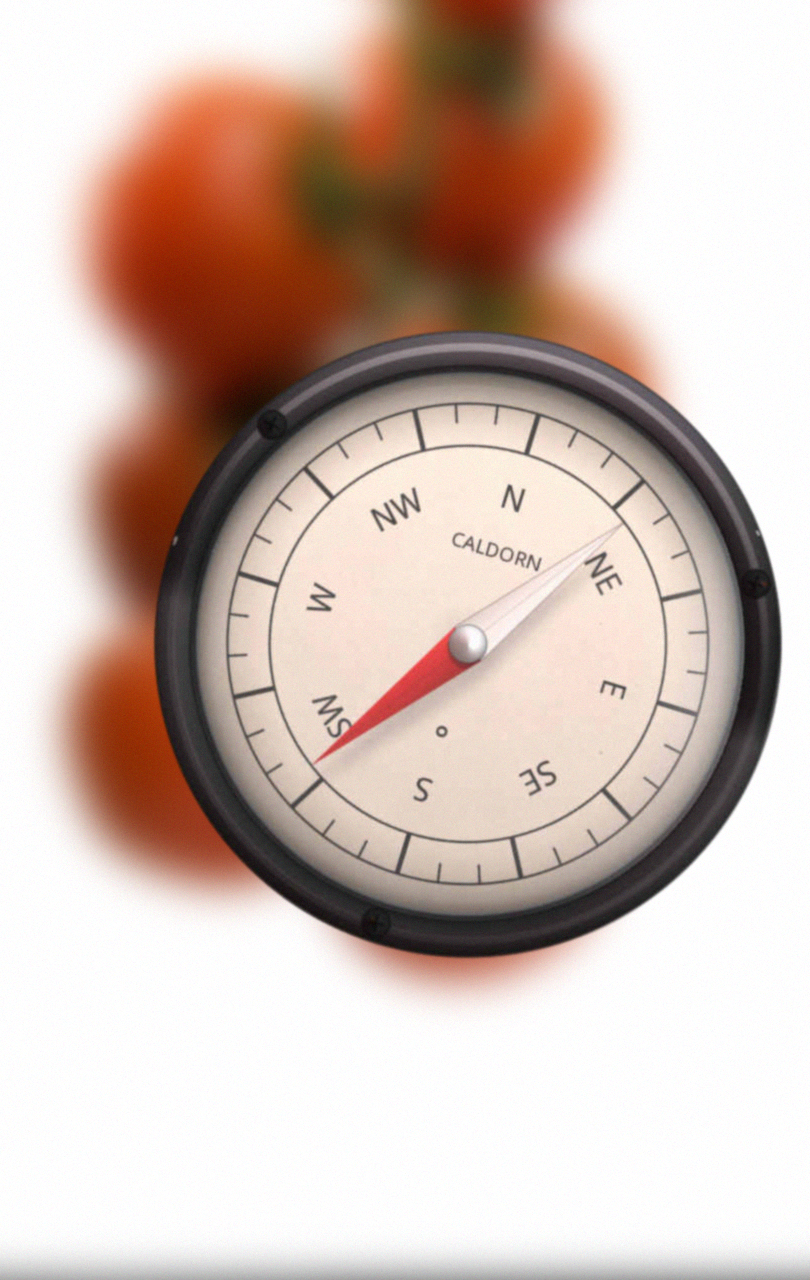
215,°
